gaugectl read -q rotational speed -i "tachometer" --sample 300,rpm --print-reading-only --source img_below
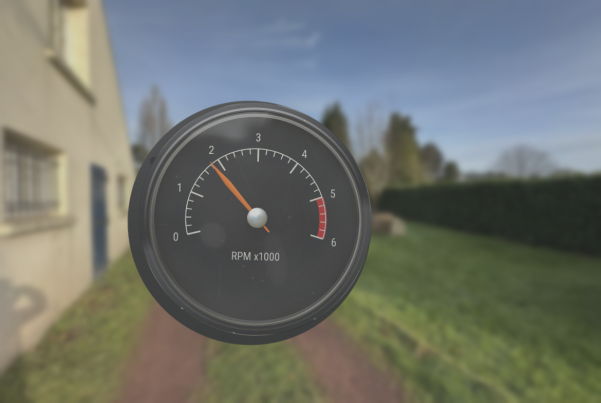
1800,rpm
